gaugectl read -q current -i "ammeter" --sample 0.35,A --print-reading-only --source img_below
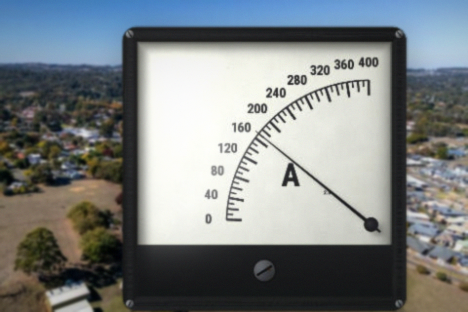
170,A
